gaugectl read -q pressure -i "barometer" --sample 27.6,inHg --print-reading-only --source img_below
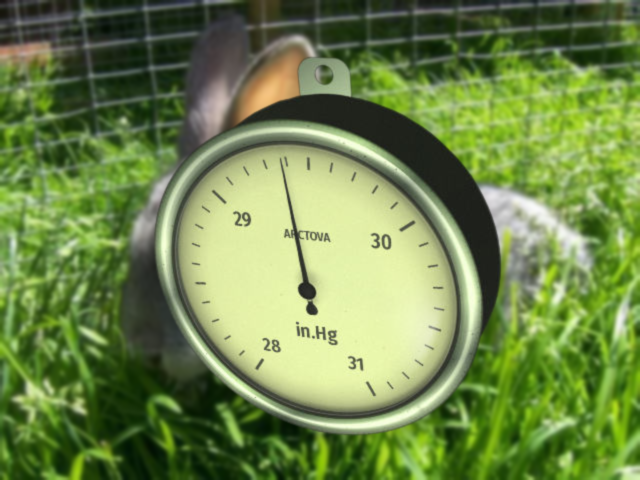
29.4,inHg
